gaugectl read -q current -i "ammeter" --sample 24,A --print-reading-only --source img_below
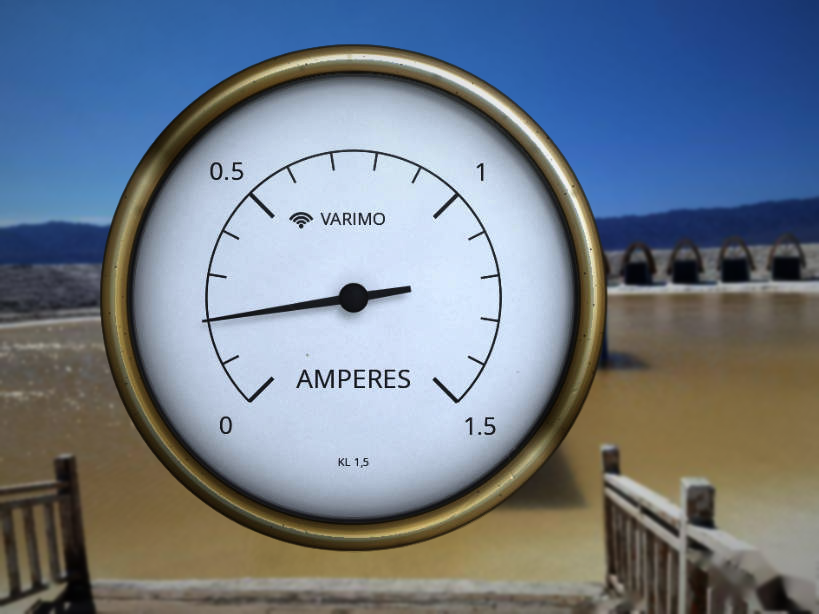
0.2,A
